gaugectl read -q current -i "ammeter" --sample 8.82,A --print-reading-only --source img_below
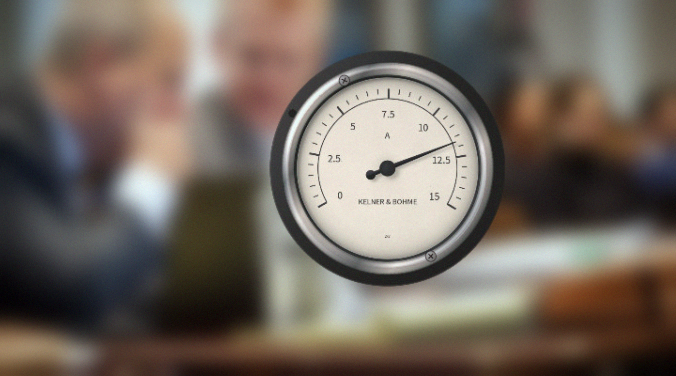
11.75,A
